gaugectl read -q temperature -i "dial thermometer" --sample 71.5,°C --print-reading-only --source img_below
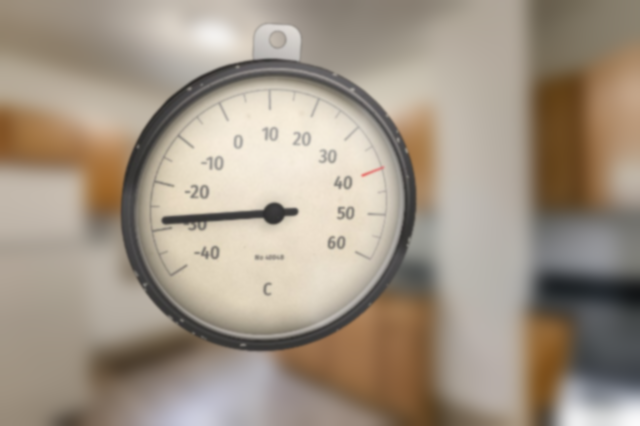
-27.5,°C
